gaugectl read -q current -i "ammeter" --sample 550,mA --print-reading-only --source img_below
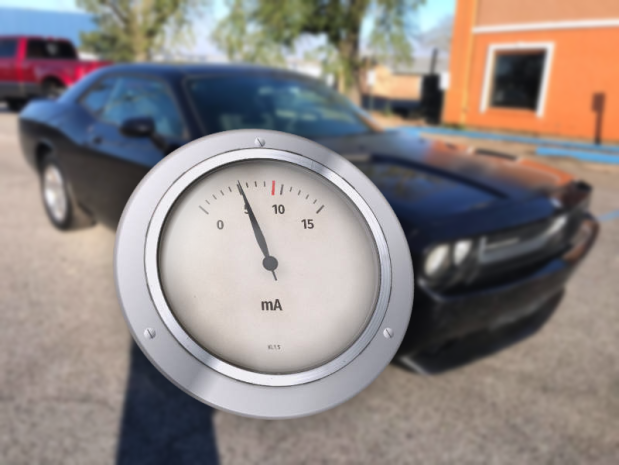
5,mA
